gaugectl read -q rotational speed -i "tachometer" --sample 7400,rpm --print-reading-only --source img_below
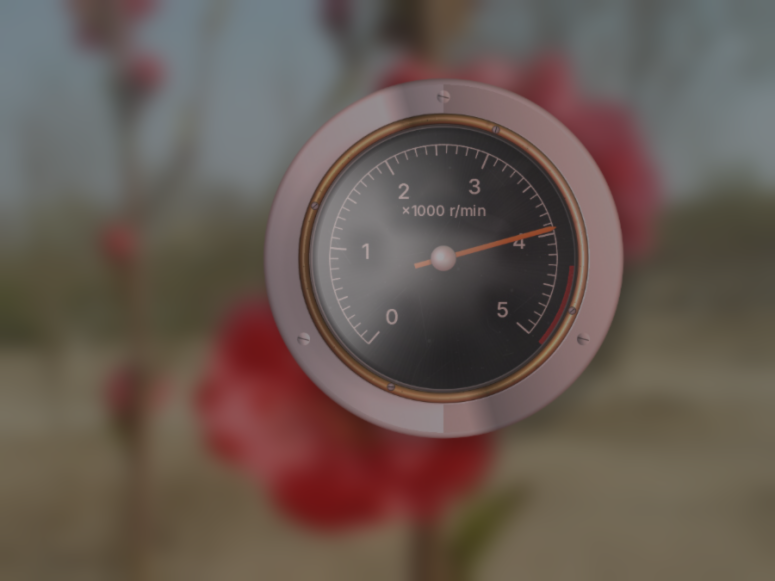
3950,rpm
